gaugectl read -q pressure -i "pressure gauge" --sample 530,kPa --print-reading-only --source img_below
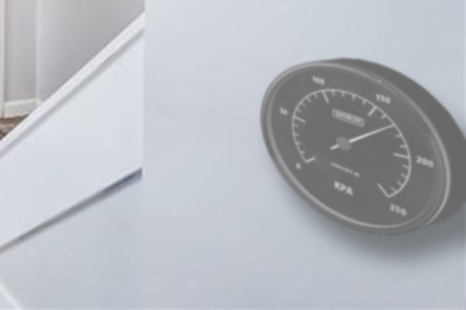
170,kPa
